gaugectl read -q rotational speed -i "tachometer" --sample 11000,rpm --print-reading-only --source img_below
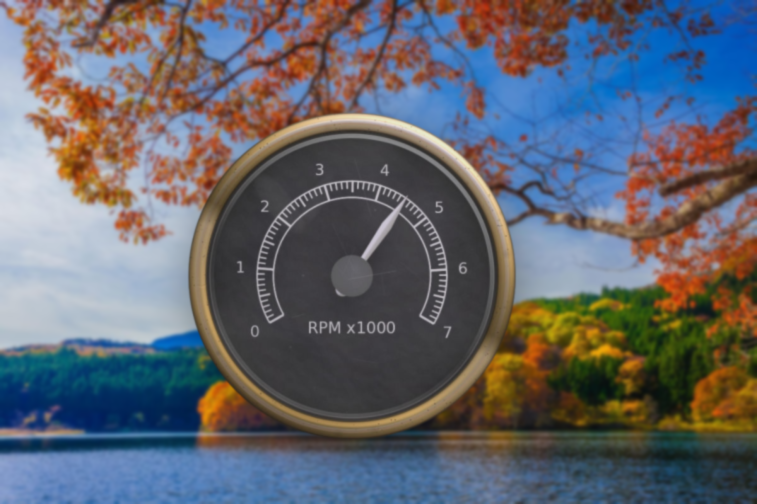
4500,rpm
